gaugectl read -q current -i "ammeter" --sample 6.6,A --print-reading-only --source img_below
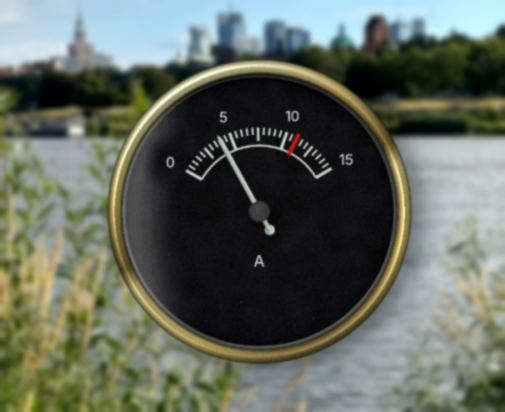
4,A
